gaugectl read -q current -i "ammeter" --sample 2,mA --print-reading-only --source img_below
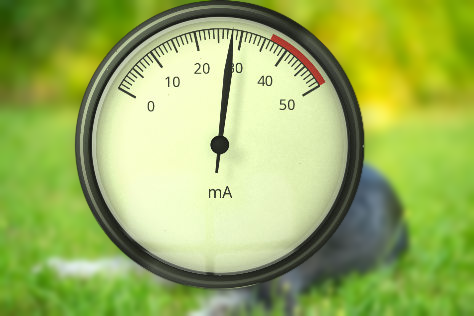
28,mA
